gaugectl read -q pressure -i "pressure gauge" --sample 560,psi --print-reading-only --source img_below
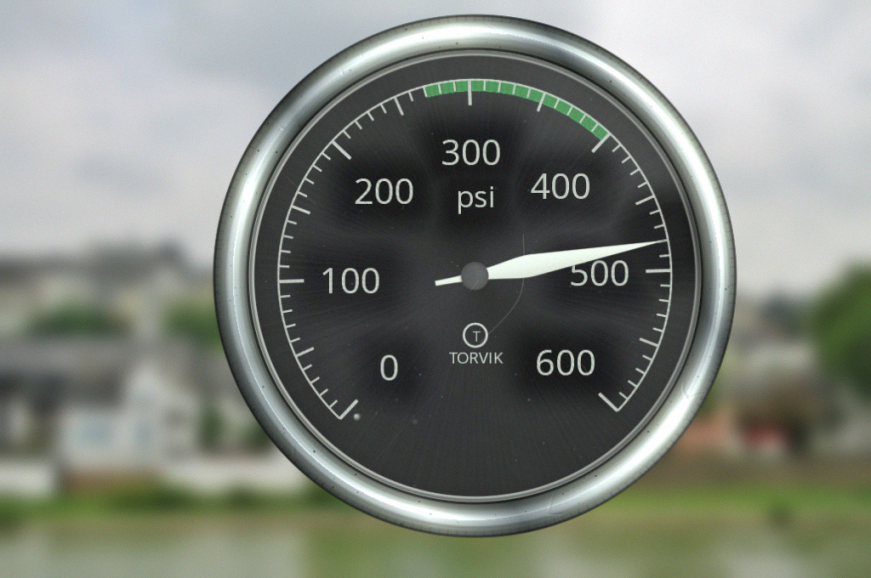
480,psi
